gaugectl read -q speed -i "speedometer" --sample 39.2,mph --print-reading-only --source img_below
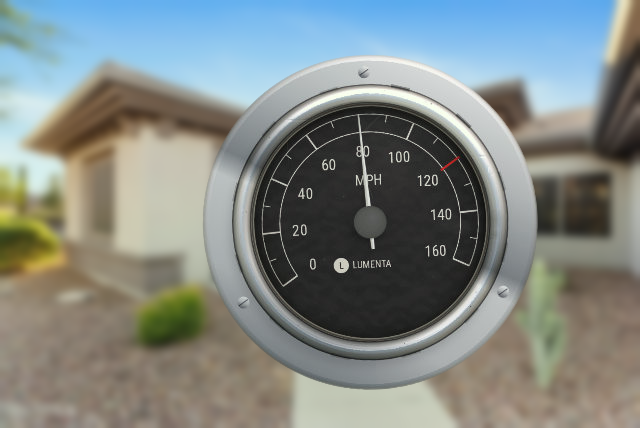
80,mph
